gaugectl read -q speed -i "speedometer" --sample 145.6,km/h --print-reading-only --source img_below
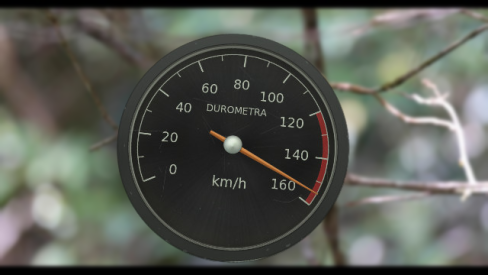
155,km/h
